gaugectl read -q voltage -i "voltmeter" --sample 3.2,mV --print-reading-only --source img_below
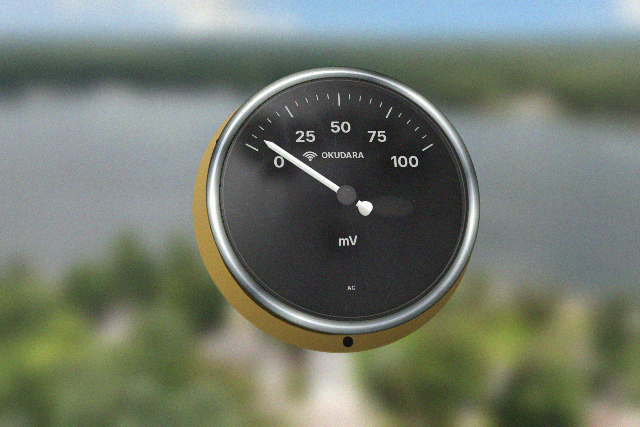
5,mV
